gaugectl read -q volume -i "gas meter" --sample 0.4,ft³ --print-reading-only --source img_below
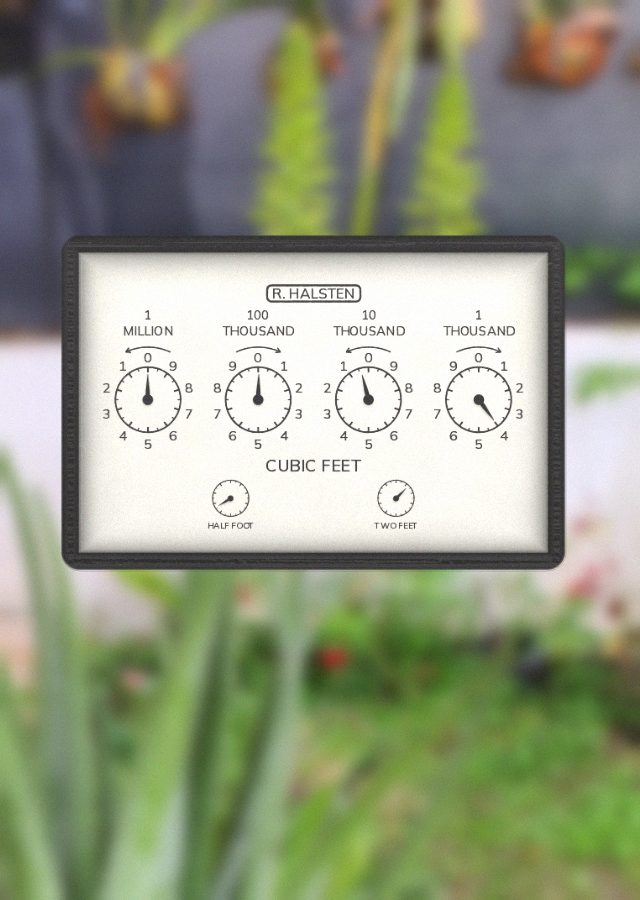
400,ft³
